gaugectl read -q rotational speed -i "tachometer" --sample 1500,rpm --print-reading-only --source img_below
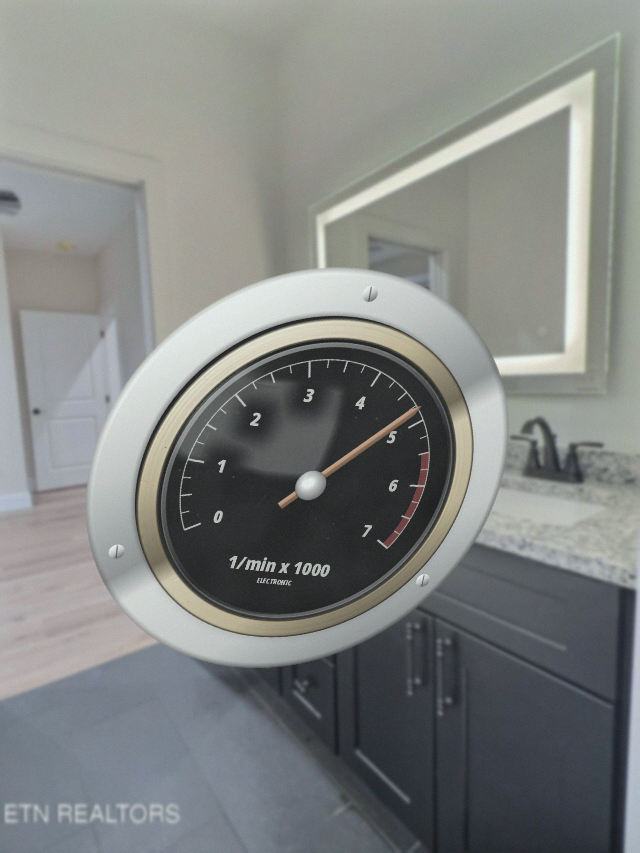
4750,rpm
